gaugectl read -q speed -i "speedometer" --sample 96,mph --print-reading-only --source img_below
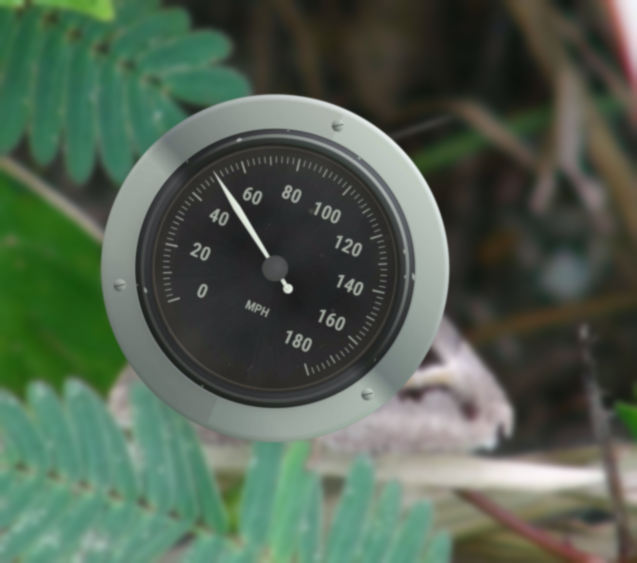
50,mph
